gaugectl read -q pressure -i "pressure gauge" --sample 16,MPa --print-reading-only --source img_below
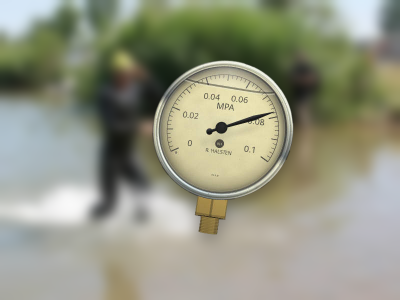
0.078,MPa
